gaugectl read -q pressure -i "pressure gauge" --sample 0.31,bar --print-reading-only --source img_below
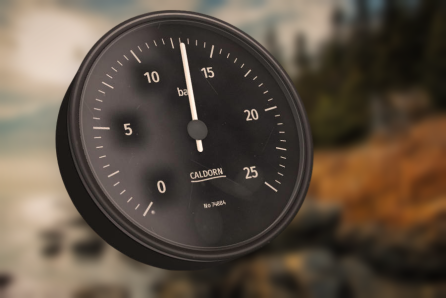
13,bar
